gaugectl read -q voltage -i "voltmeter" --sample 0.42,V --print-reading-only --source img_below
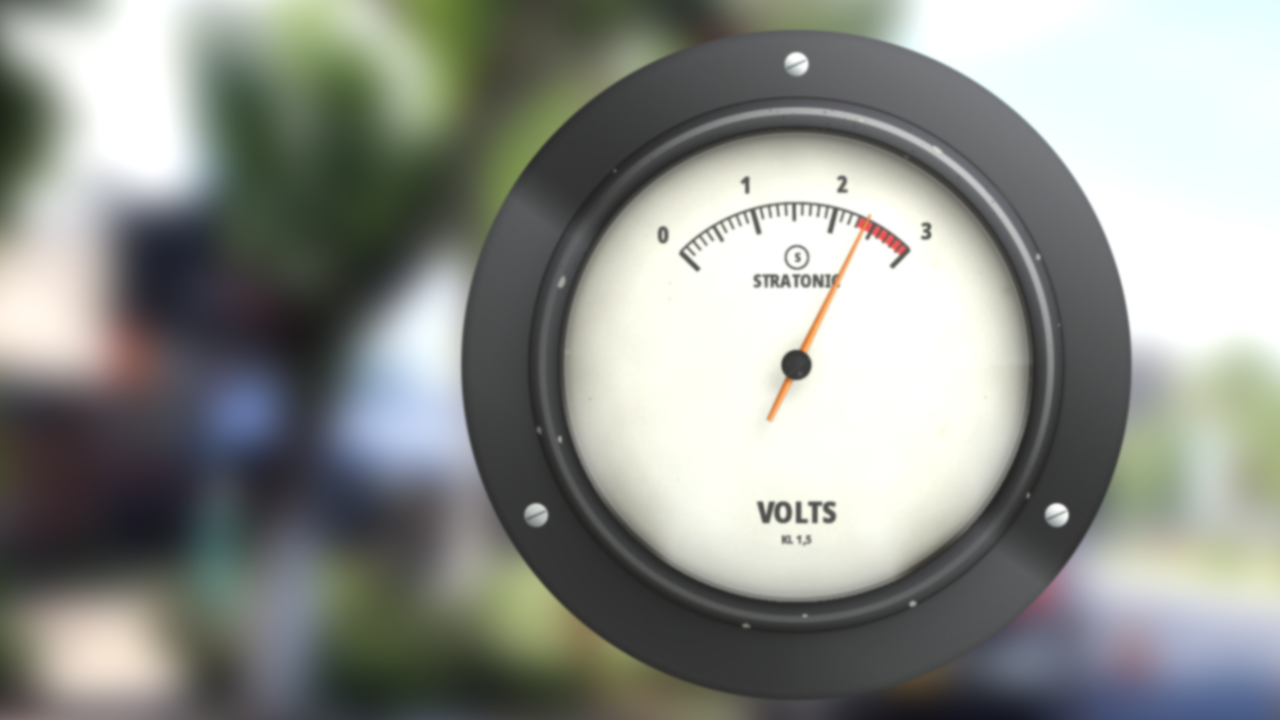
2.4,V
